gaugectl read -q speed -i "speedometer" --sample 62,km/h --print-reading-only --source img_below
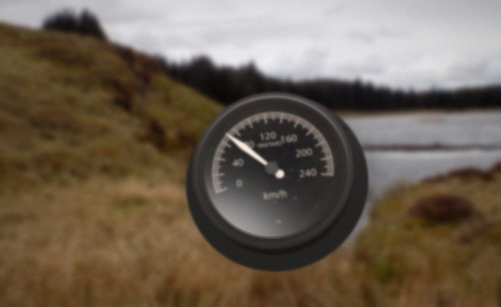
70,km/h
